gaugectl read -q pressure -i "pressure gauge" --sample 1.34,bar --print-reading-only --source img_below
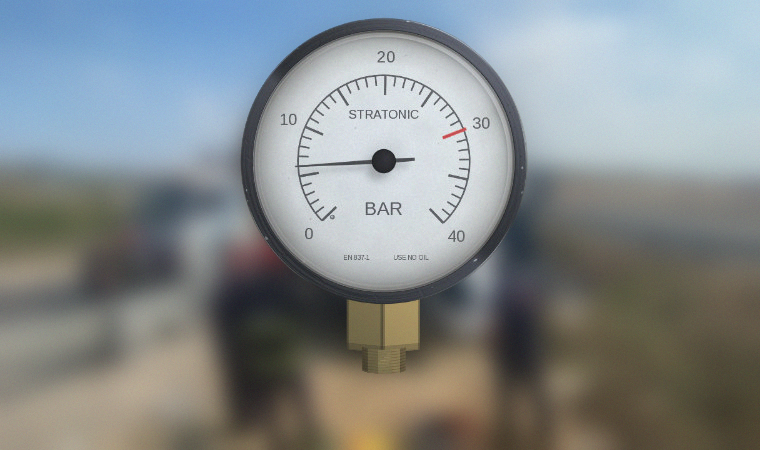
6,bar
